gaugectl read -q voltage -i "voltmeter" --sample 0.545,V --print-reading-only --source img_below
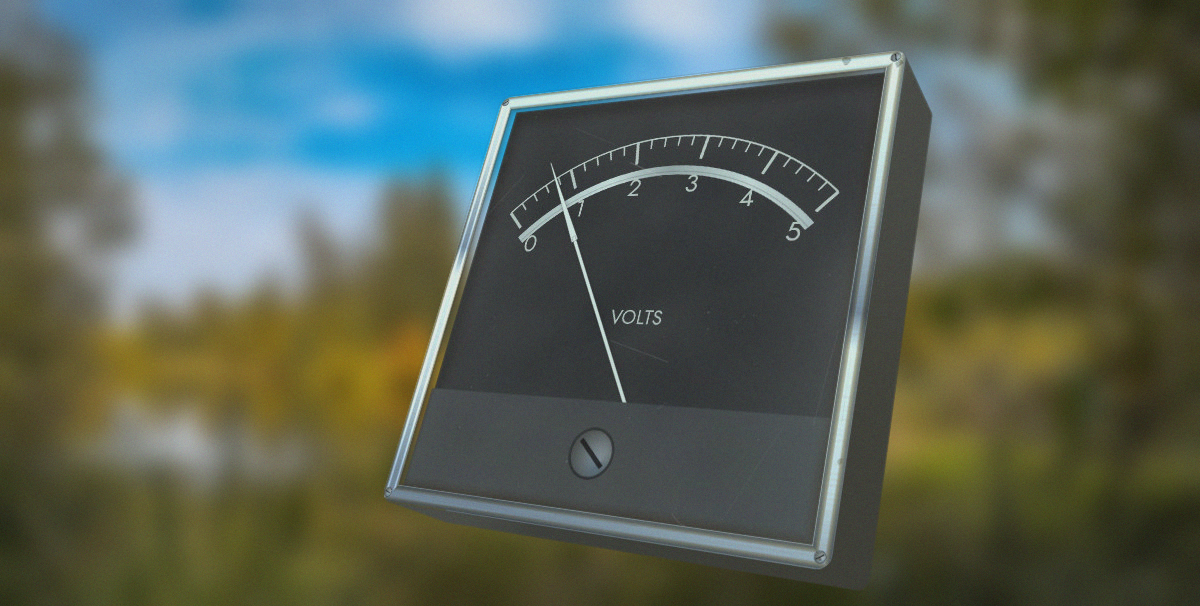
0.8,V
